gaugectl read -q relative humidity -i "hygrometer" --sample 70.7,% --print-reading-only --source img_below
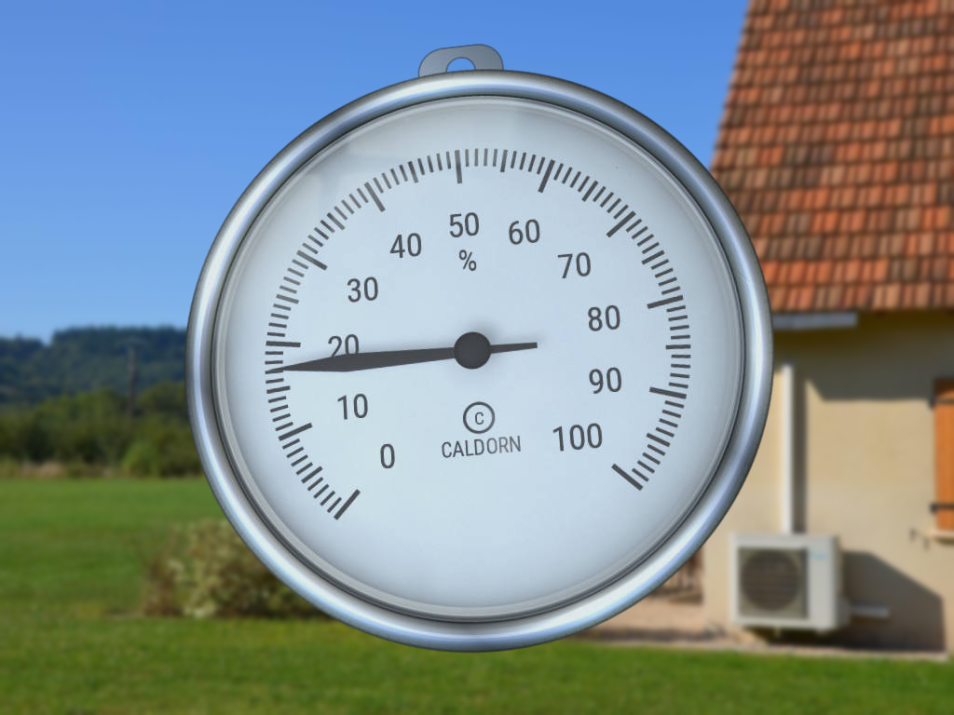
17,%
